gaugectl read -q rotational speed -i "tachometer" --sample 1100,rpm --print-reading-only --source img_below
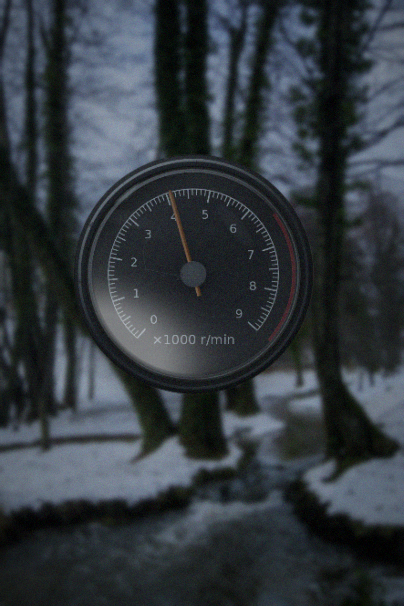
4100,rpm
